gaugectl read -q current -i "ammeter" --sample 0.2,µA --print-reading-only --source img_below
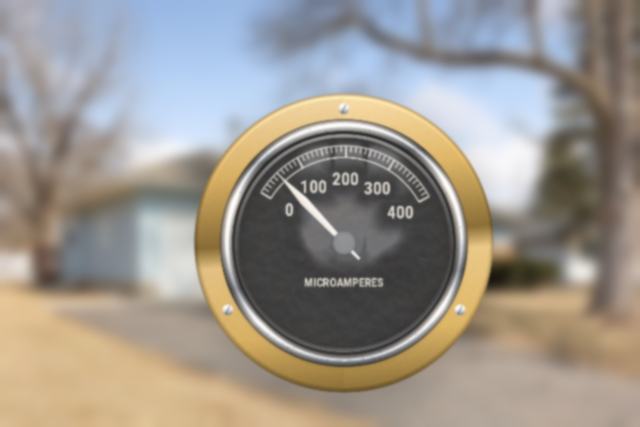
50,µA
